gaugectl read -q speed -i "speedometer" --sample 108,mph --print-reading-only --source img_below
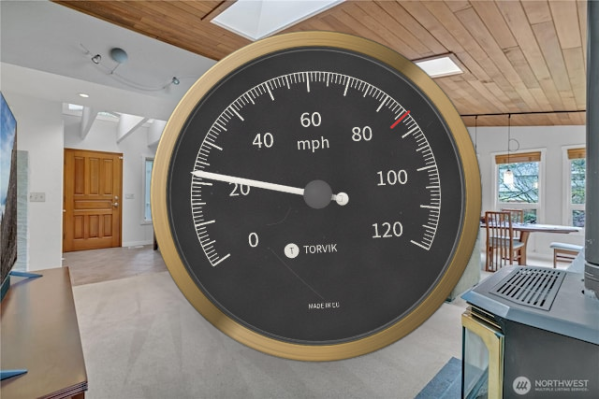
22,mph
